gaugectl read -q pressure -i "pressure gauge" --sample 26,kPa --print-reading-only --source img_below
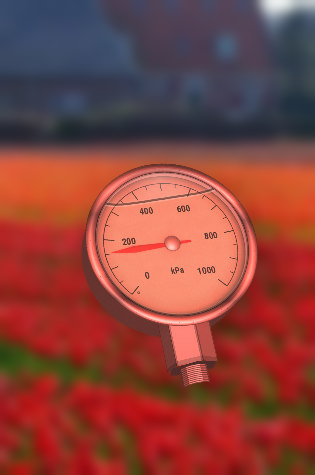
150,kPa
